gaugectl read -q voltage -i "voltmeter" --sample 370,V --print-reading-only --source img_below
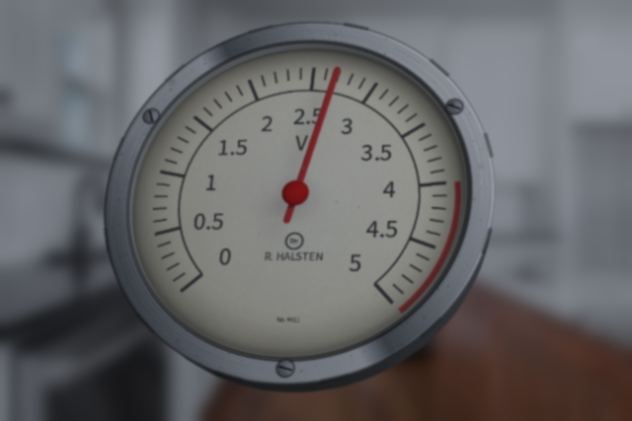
2.7,V
